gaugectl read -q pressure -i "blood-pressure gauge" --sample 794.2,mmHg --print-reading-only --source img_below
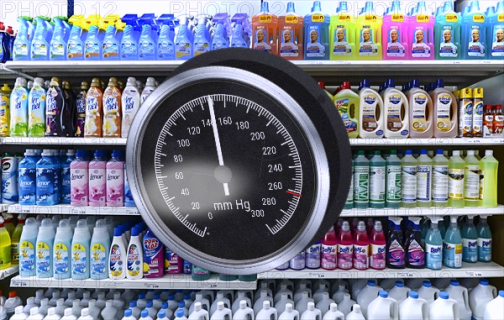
150,mmHg
